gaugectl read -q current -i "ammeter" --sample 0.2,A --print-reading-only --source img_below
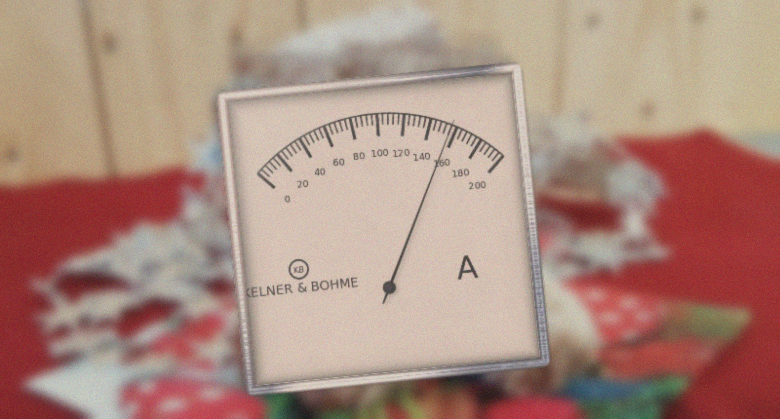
156,A
